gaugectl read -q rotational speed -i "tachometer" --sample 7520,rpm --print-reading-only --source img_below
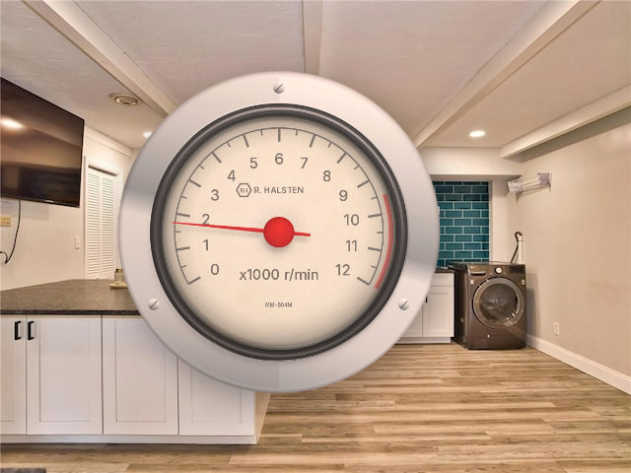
1750,rpm
